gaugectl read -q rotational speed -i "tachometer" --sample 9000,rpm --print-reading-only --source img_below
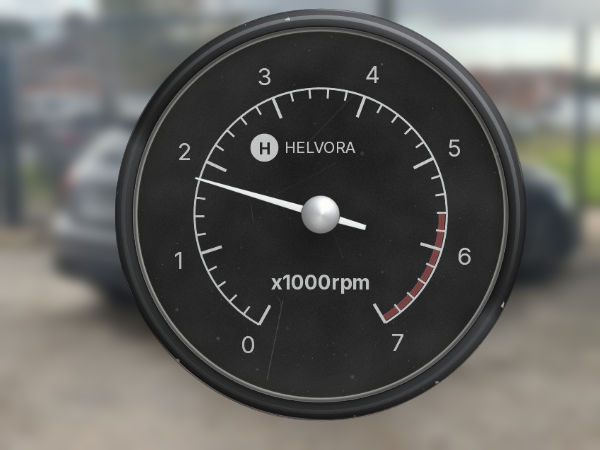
1800,rpm
